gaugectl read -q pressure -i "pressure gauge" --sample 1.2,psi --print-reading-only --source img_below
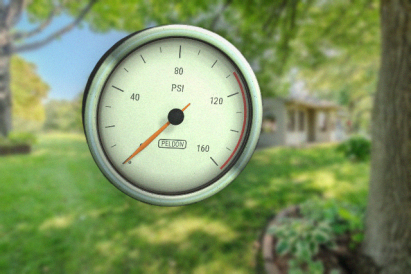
0,psi
